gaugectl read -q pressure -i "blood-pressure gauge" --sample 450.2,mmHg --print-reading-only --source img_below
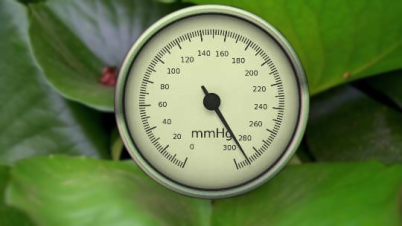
290,mmHg
